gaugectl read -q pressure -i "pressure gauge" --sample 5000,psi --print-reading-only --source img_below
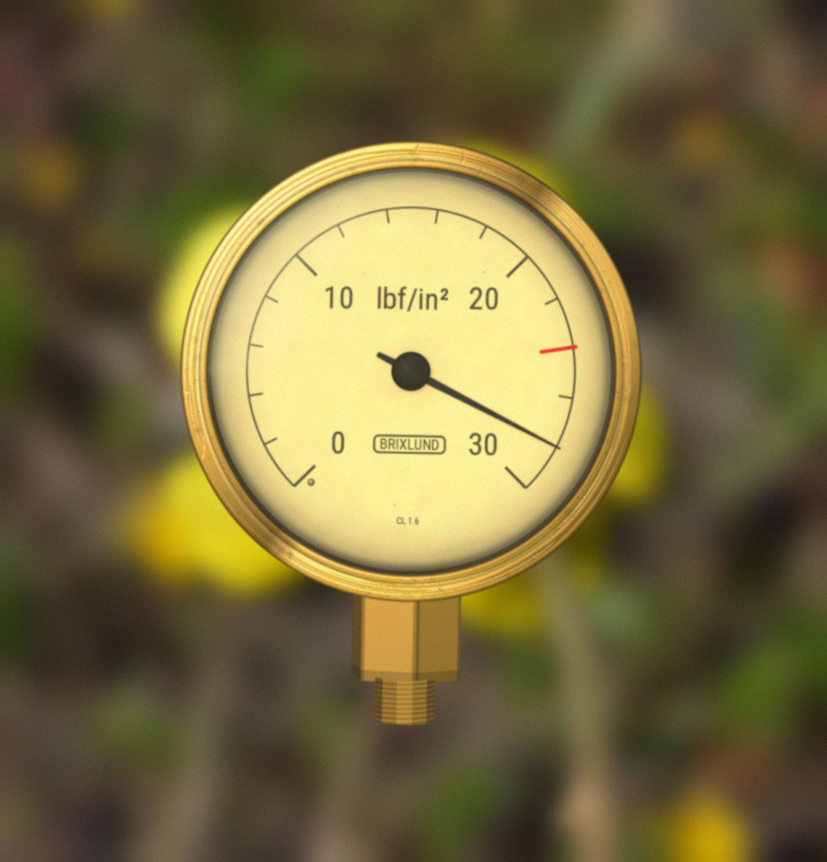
28,psi
